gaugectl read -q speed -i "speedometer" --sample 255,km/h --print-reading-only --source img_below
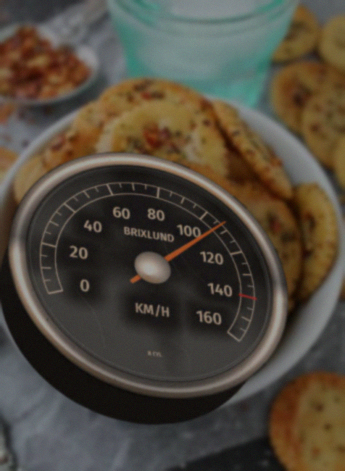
107.5,km/h
